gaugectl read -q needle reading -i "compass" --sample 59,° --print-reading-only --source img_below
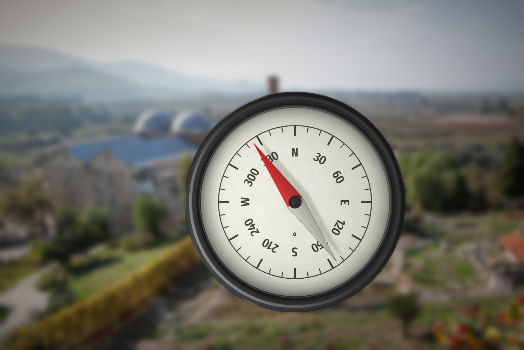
325,°
